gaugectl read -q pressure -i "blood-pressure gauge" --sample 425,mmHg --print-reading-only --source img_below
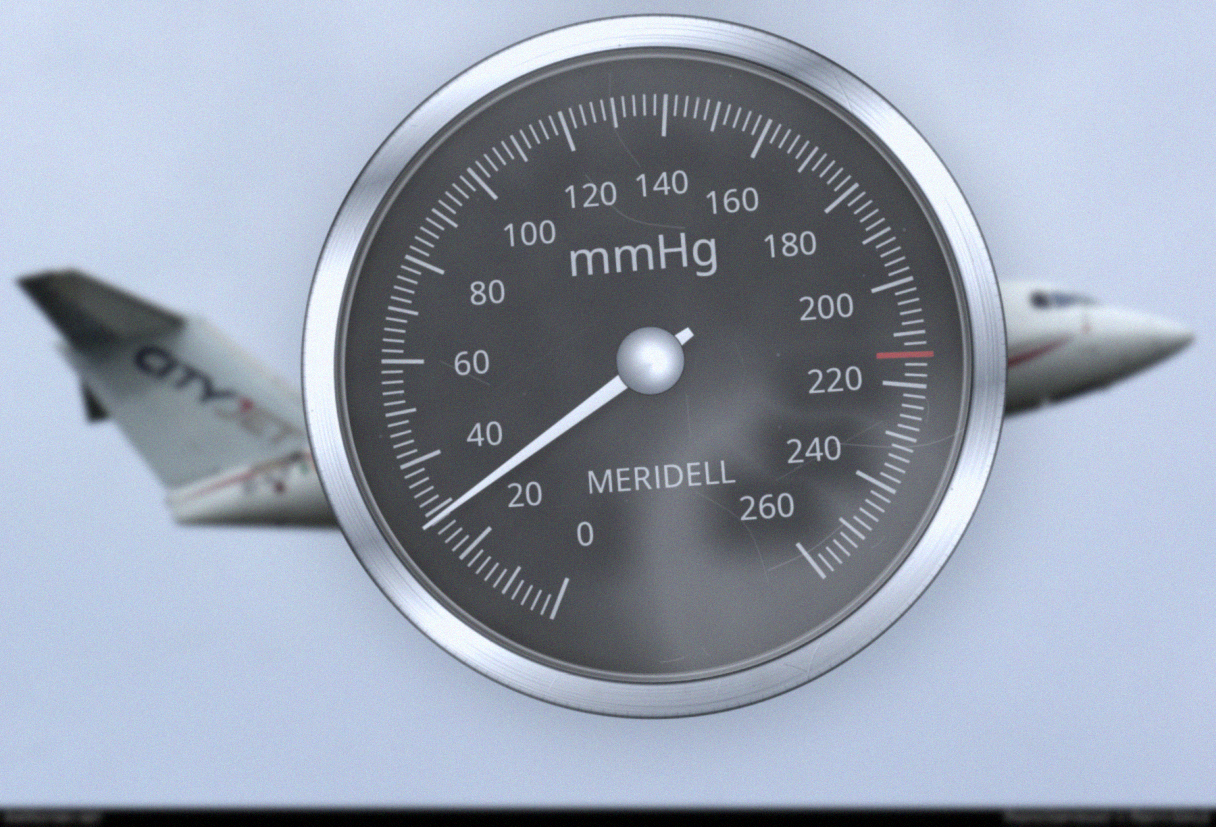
28,mmHg
